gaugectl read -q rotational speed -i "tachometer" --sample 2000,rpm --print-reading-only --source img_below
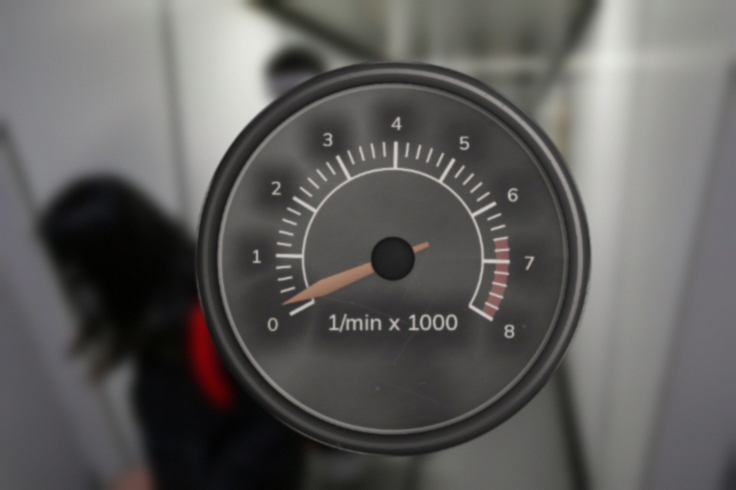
200,rpm
